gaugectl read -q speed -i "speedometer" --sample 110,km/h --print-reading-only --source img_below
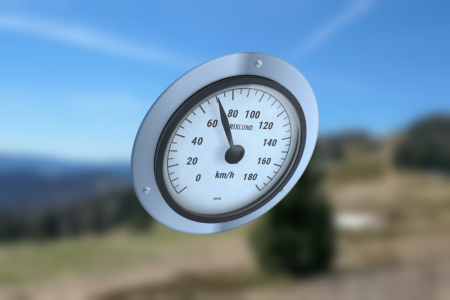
70,km/h
